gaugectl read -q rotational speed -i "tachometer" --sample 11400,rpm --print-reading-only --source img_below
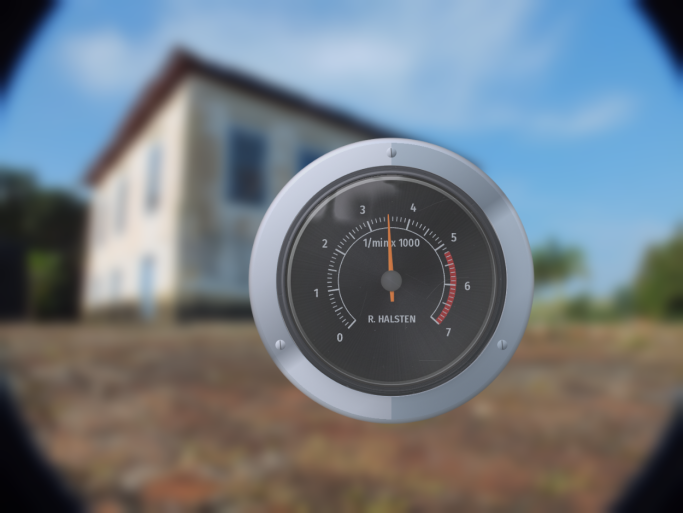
3500,rpm
